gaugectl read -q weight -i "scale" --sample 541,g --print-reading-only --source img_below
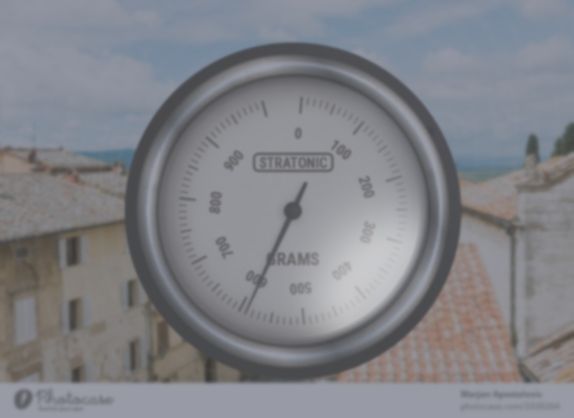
590,g
